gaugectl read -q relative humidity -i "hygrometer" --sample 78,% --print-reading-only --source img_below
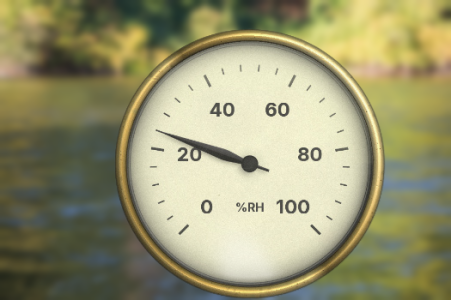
24,%
